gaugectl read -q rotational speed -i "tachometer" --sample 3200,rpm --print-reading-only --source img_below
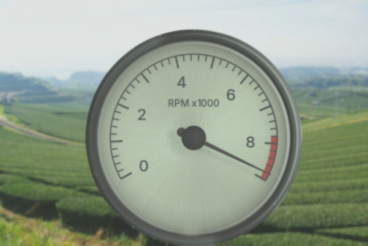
8800,rpm
